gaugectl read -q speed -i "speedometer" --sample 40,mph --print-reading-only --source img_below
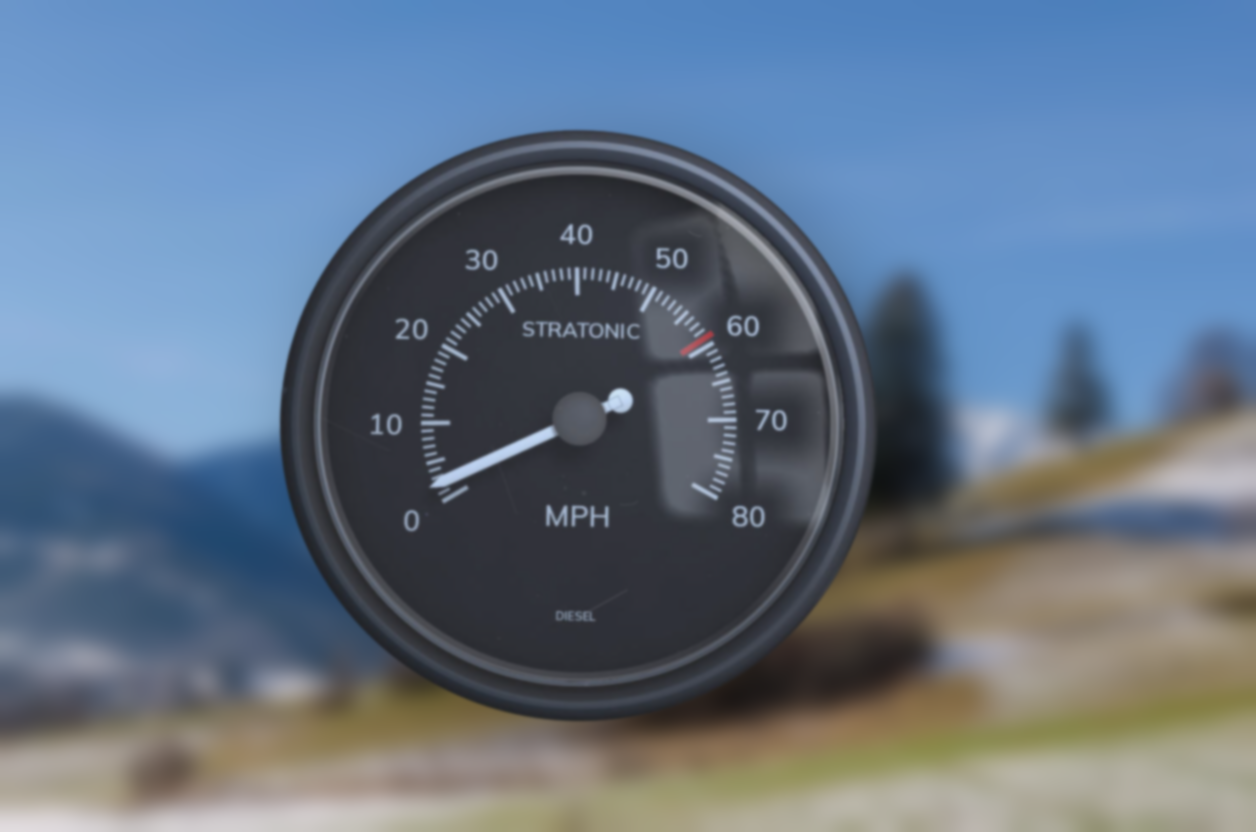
2,mph
